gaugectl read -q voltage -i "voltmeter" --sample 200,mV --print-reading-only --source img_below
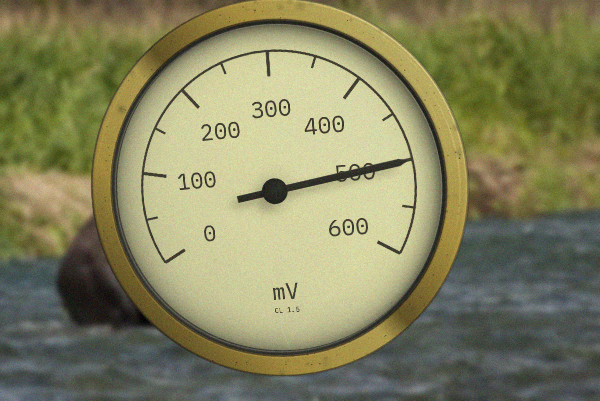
500,mV
